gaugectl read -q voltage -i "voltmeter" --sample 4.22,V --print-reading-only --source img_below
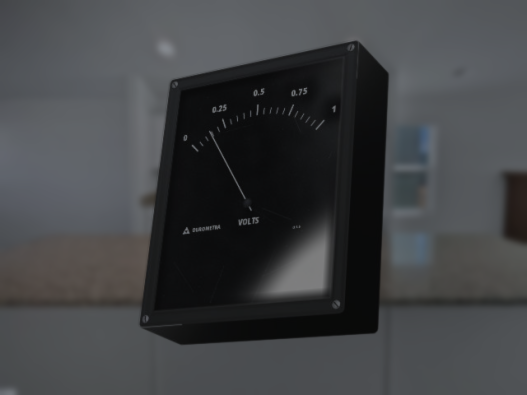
0.15,V
